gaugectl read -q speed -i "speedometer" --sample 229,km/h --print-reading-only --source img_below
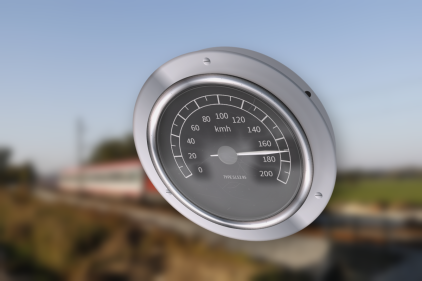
170,km/h
